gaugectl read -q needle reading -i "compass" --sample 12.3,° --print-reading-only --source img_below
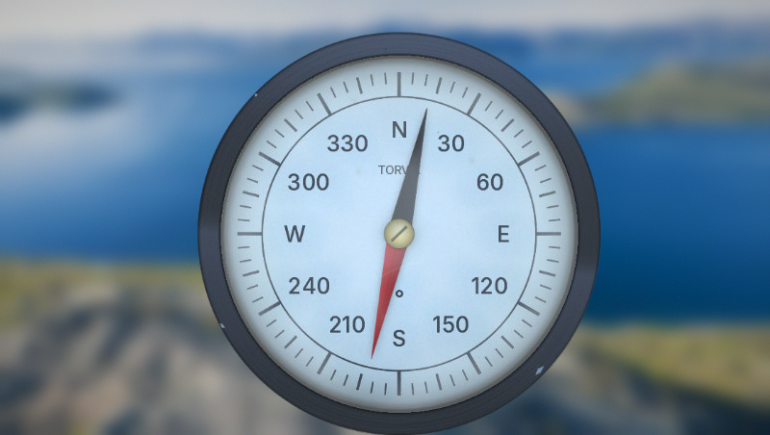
192.5,°
